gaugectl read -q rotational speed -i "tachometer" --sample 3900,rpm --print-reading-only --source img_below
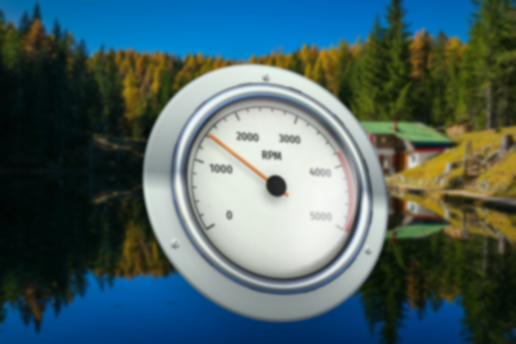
1400,rpm
